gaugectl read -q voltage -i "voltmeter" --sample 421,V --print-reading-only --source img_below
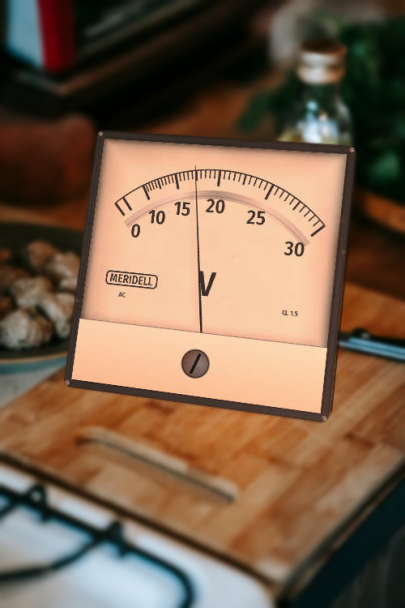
17.5,V
